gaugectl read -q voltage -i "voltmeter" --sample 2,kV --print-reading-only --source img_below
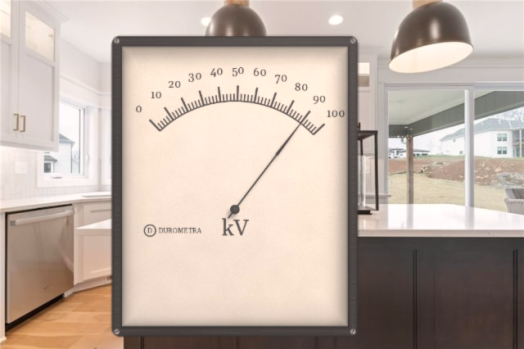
90,kV
